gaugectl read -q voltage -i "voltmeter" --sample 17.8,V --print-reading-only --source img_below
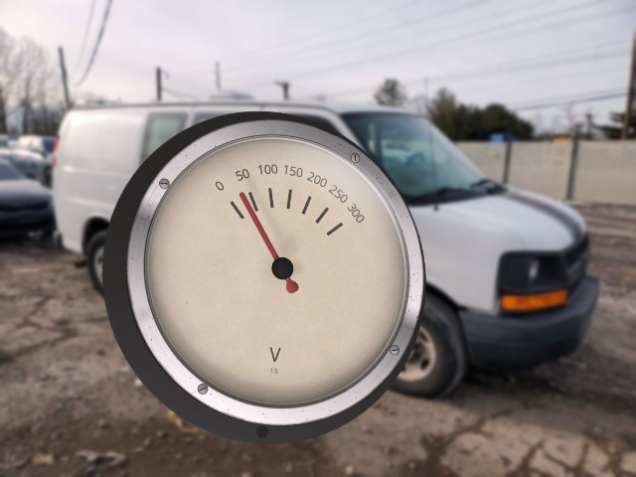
25,V
